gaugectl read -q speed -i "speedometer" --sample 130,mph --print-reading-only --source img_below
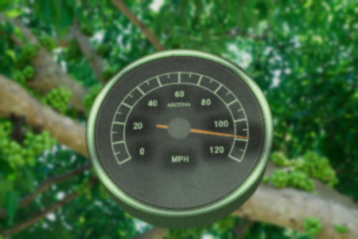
110,mph
